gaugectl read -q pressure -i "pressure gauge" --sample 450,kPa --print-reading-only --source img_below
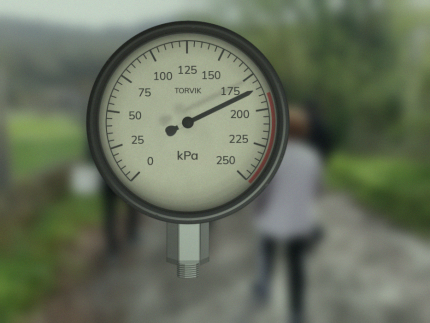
185,kPa
